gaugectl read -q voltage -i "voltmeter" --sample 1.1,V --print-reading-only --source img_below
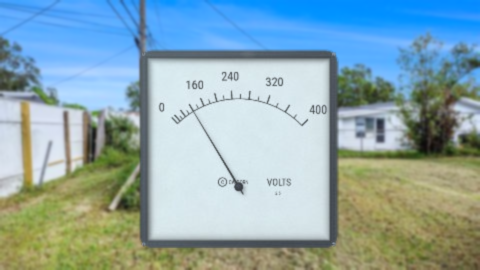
120,V
